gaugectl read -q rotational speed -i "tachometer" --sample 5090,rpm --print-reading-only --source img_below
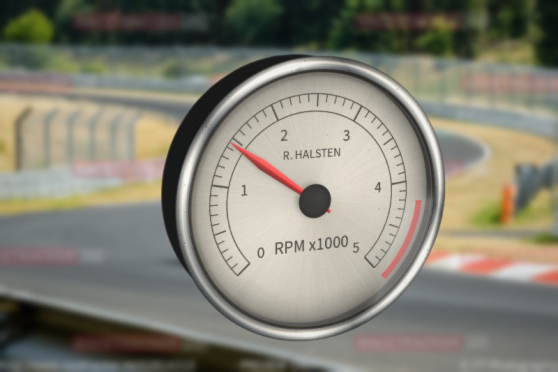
1450,rpm
